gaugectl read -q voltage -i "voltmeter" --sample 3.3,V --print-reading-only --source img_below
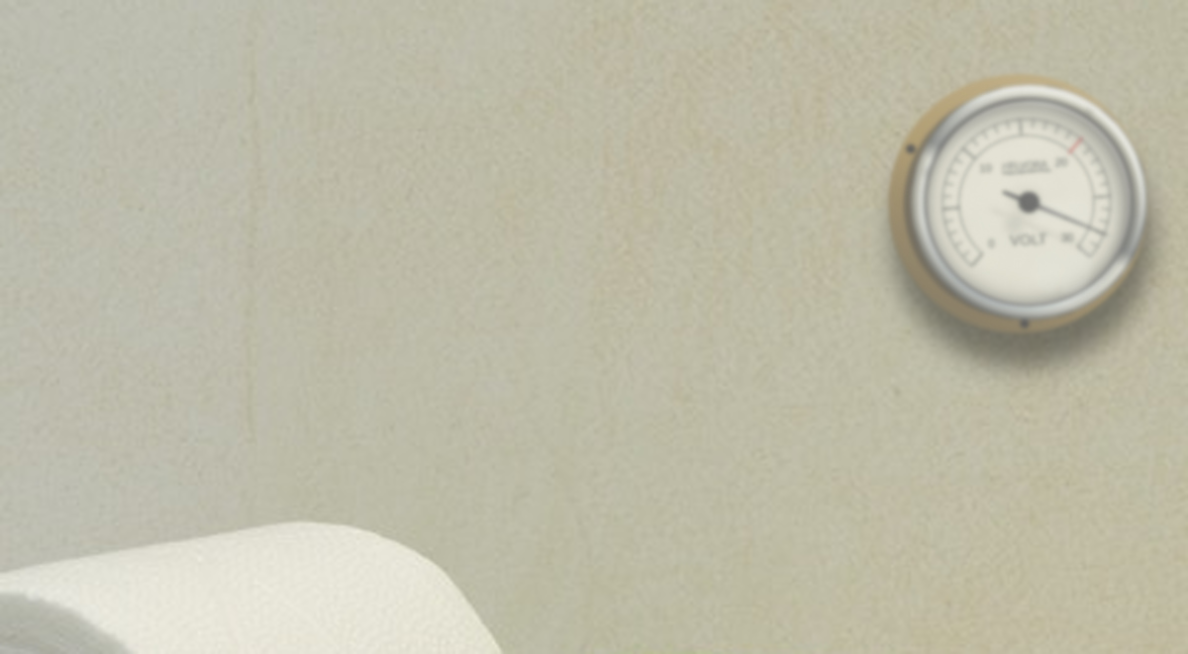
28,V
